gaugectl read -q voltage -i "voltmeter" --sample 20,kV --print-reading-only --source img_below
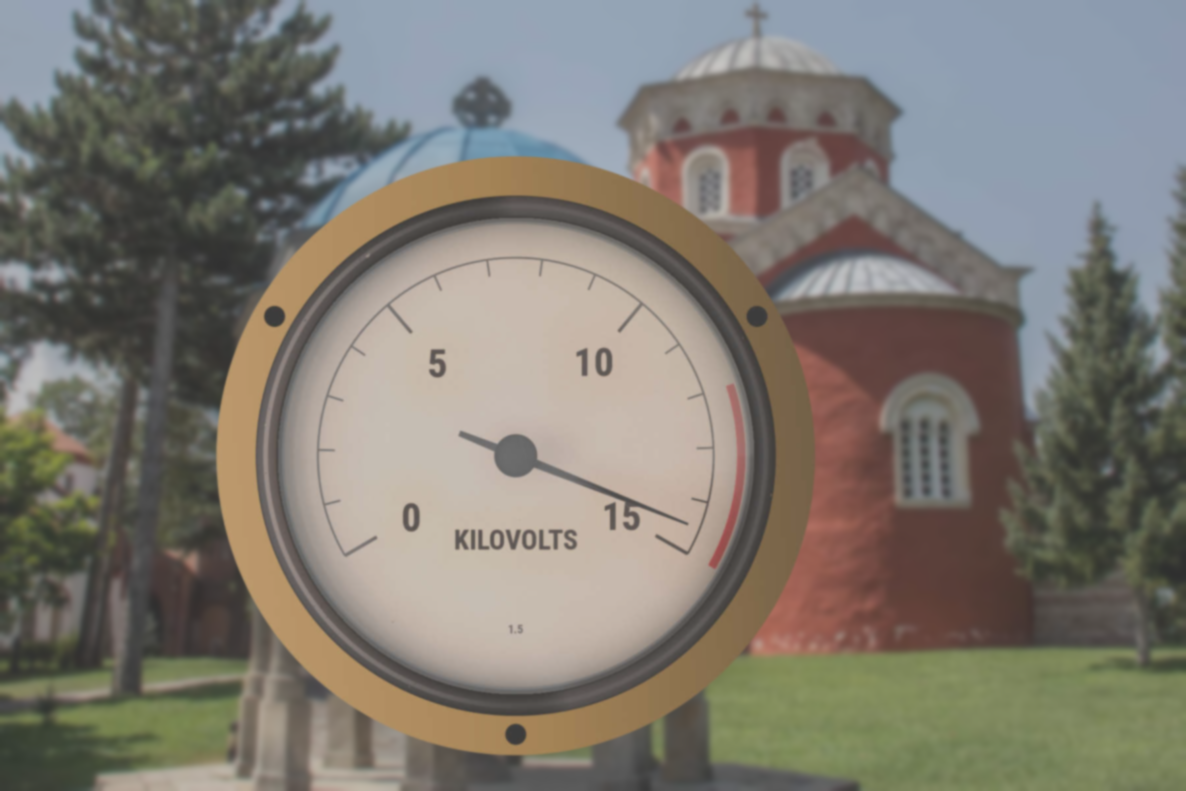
14.5,kV
